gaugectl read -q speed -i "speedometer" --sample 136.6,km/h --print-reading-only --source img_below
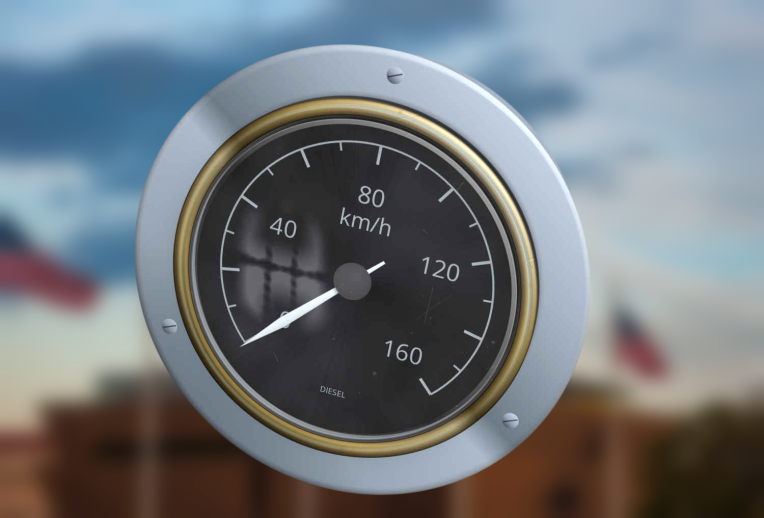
0,km/h
